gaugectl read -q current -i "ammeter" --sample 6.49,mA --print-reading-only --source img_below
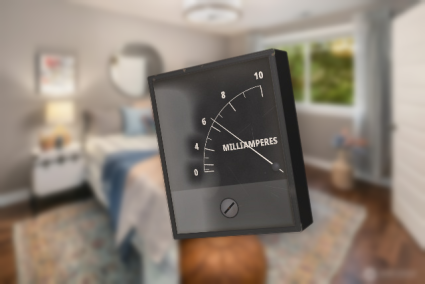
6.5,mA
